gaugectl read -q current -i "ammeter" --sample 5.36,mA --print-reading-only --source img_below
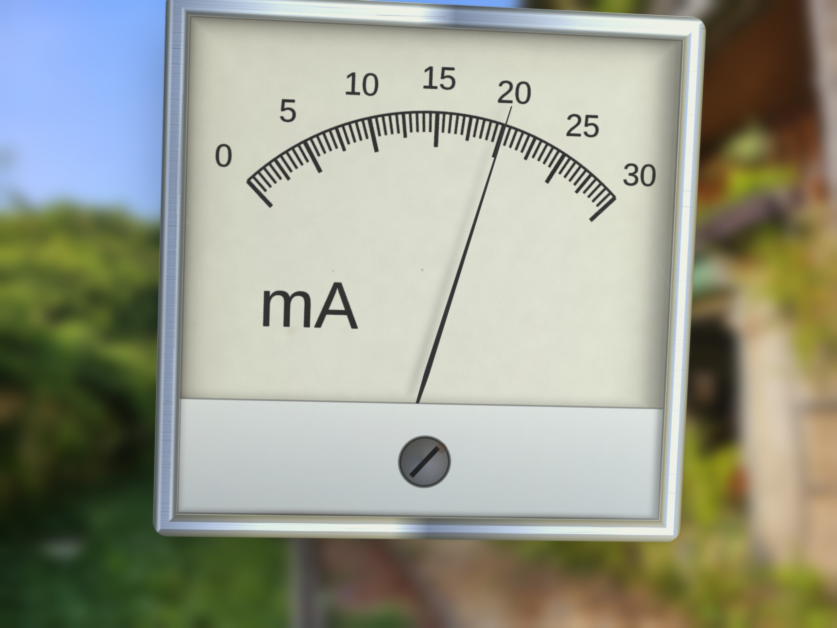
20,mA
